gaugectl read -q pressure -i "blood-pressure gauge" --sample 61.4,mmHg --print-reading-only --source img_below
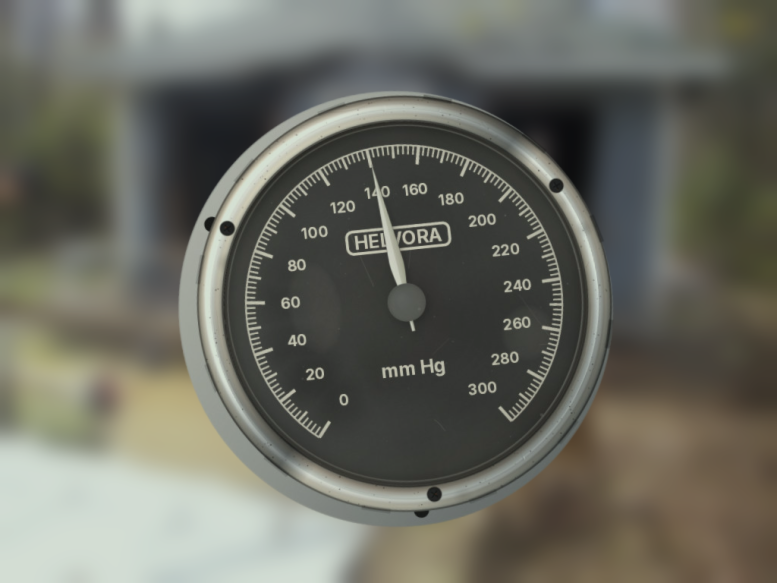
140,mmHg
